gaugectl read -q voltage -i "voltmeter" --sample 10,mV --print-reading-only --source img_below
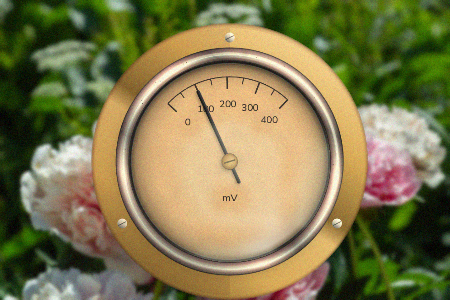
100,mV
